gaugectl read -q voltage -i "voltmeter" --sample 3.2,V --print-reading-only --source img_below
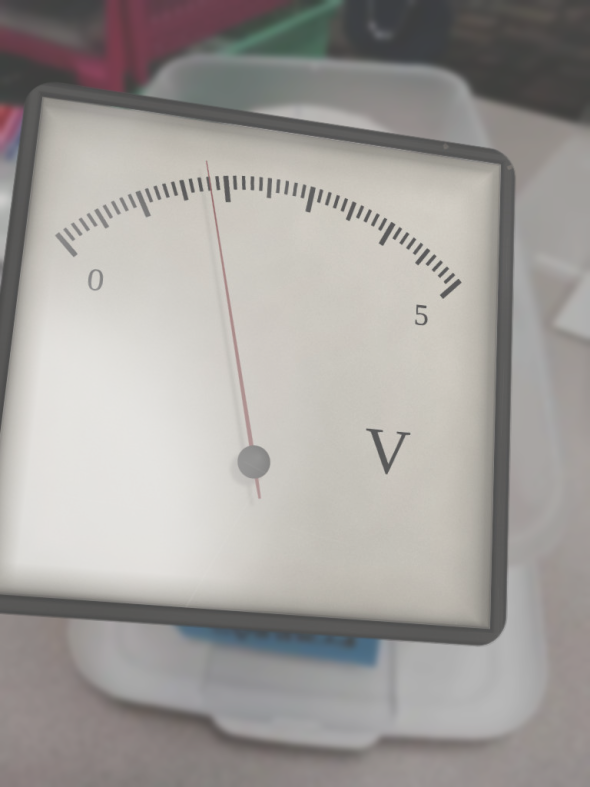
1.8,V
